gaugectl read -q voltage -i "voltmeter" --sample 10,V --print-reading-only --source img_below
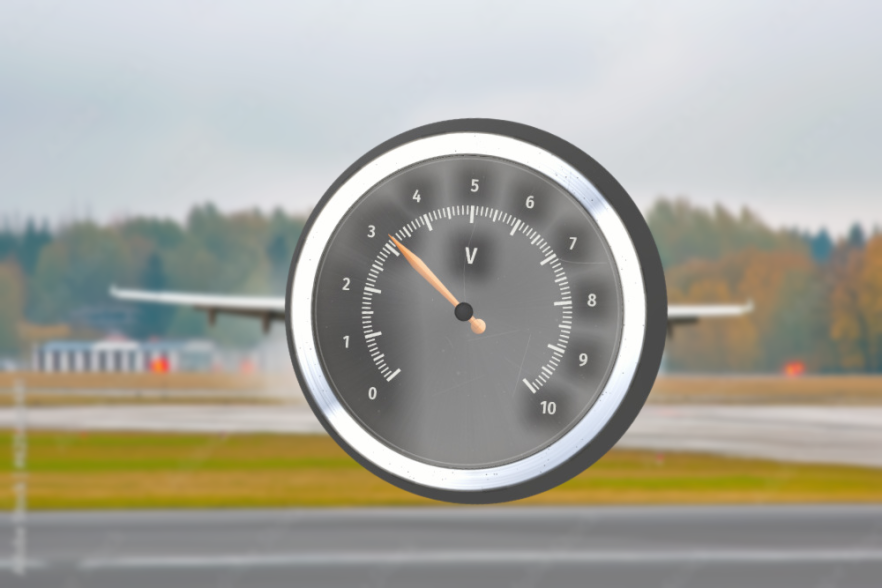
3.2,V
